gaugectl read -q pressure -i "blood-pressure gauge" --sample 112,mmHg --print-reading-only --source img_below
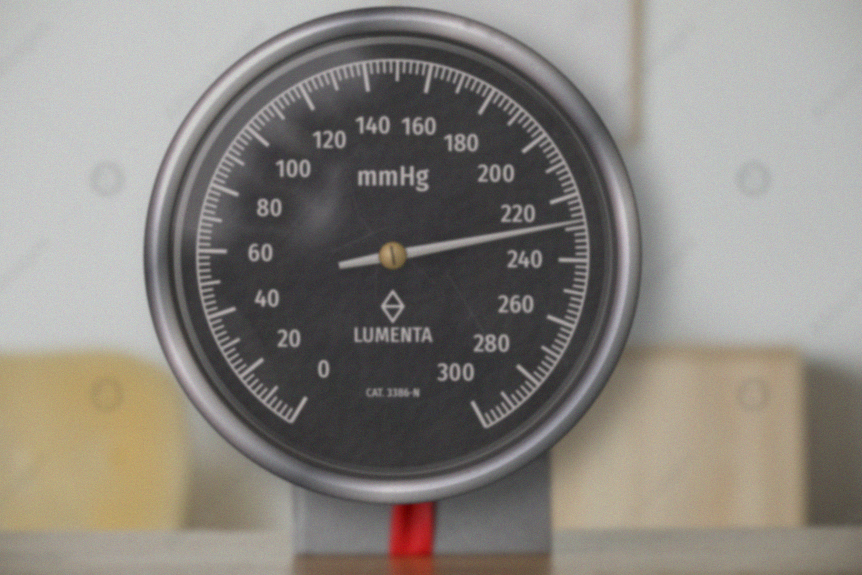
228,mmHg
